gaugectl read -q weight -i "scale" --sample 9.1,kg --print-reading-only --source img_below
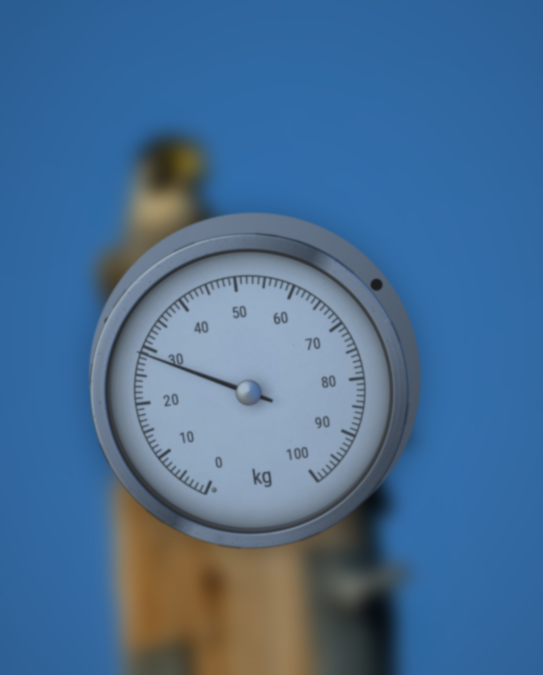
29,kg
